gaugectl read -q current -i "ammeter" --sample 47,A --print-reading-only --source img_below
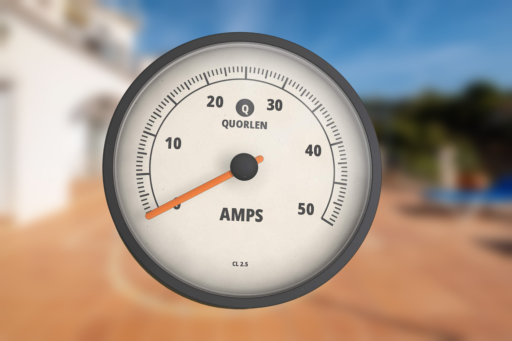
0,A
